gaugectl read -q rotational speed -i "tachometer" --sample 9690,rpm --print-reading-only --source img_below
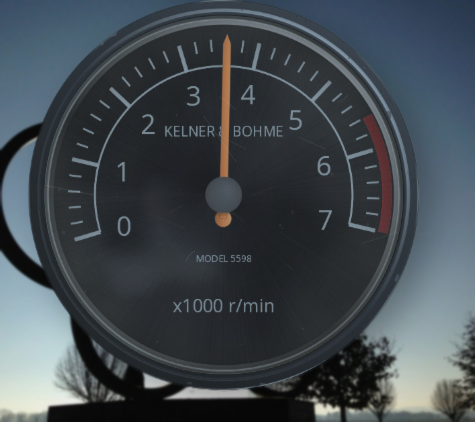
3600,rpm
